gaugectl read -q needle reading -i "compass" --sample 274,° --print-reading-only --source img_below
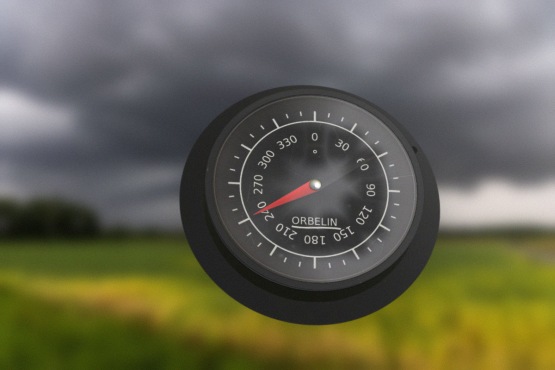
240,°
